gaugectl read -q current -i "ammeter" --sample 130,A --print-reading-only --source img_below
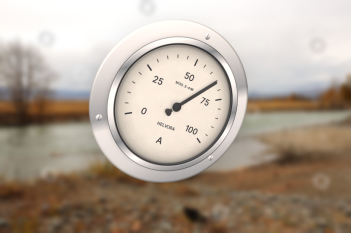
65,A
